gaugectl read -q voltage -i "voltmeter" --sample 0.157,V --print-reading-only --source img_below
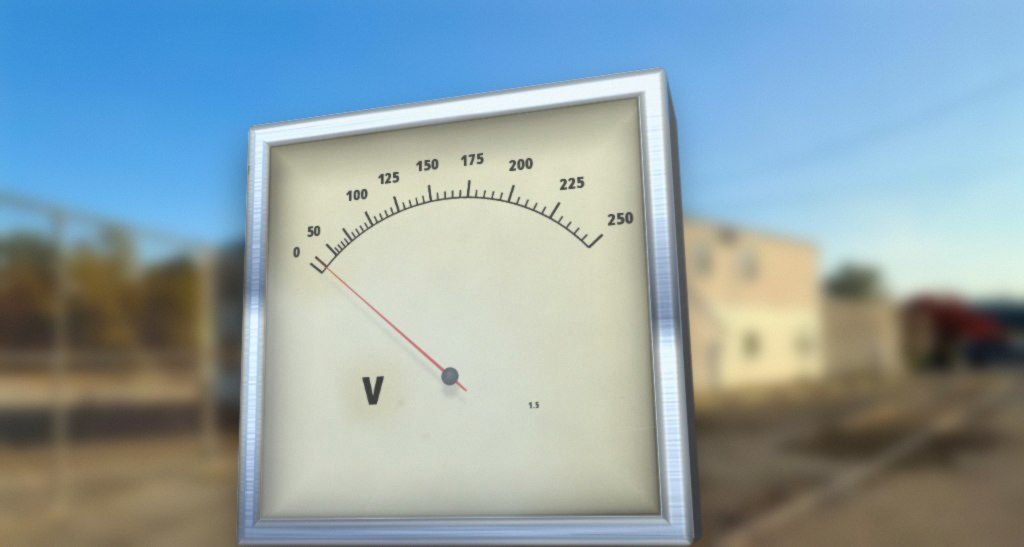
25,V
